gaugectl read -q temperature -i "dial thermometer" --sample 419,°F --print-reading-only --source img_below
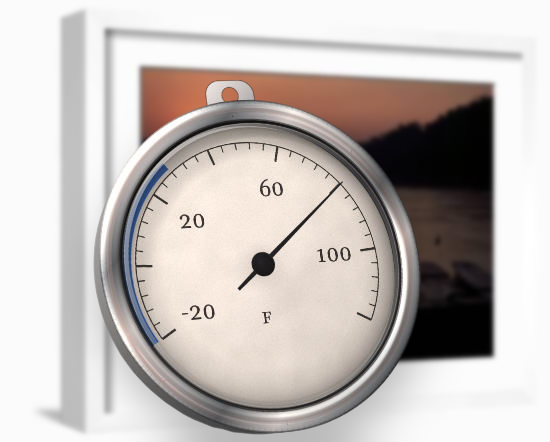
80,°F
